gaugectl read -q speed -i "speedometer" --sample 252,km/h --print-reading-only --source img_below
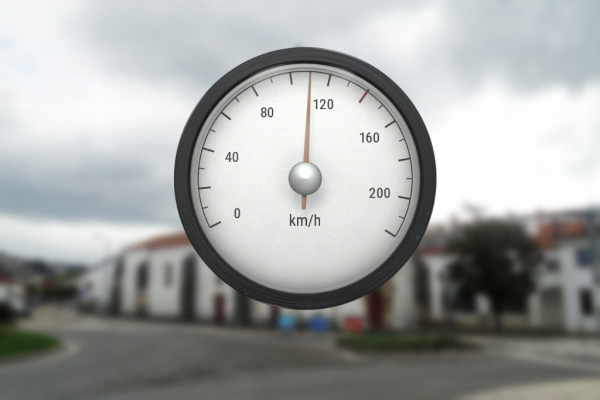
110,km/h
